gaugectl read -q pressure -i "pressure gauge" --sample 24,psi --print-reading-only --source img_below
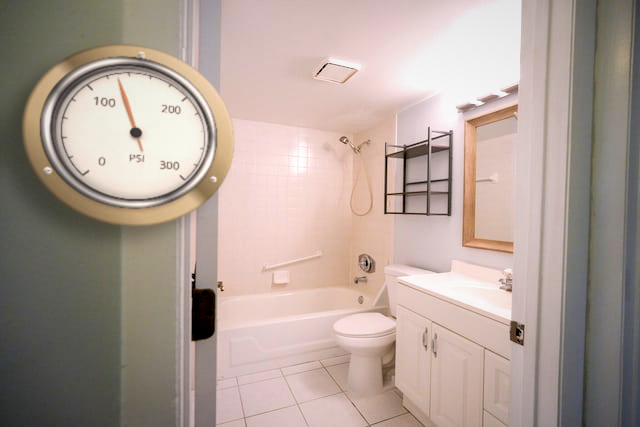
130,psi
